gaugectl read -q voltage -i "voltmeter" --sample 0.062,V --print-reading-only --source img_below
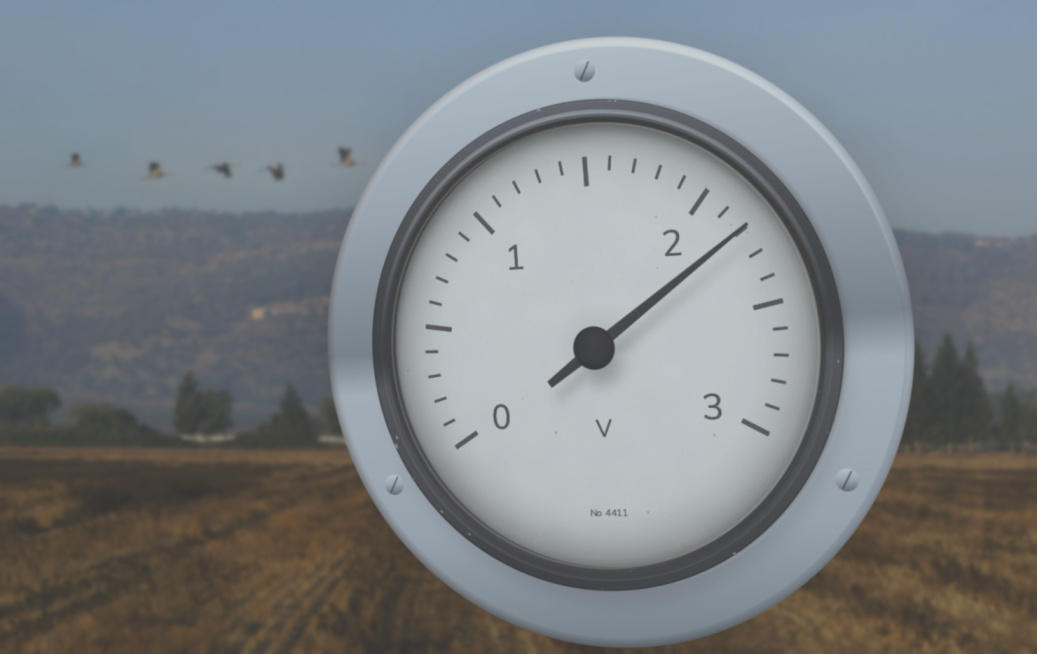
2.2,V
